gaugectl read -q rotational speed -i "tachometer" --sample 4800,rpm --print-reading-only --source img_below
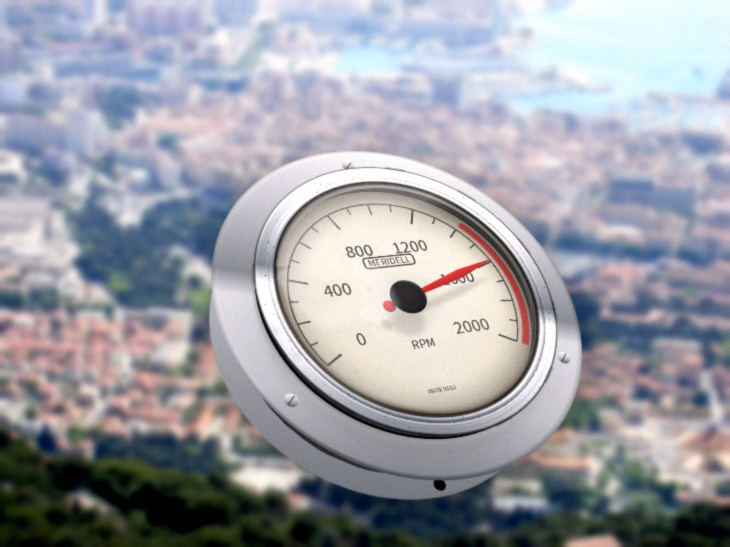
1600,rpm
